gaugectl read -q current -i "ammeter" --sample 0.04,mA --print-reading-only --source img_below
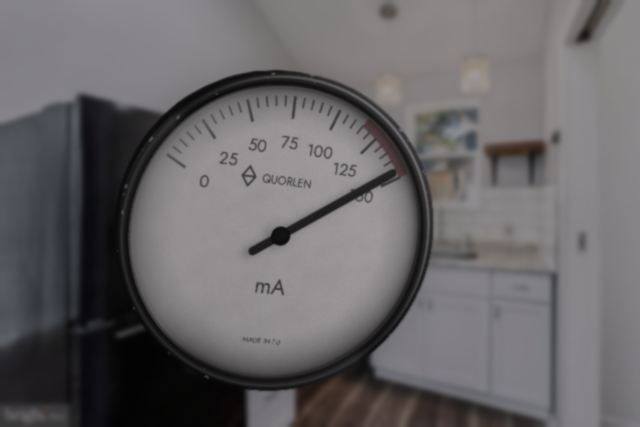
145,mA
